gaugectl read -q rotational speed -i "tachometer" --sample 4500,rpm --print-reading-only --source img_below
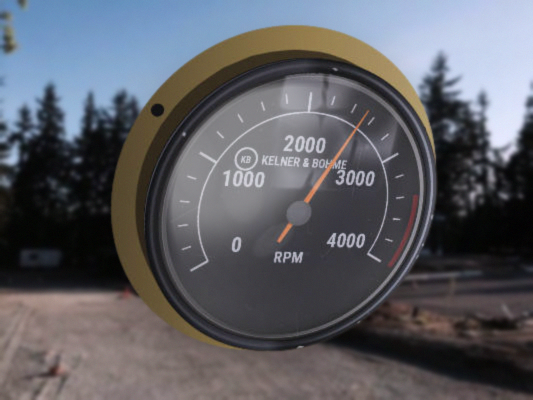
2500,rpm
